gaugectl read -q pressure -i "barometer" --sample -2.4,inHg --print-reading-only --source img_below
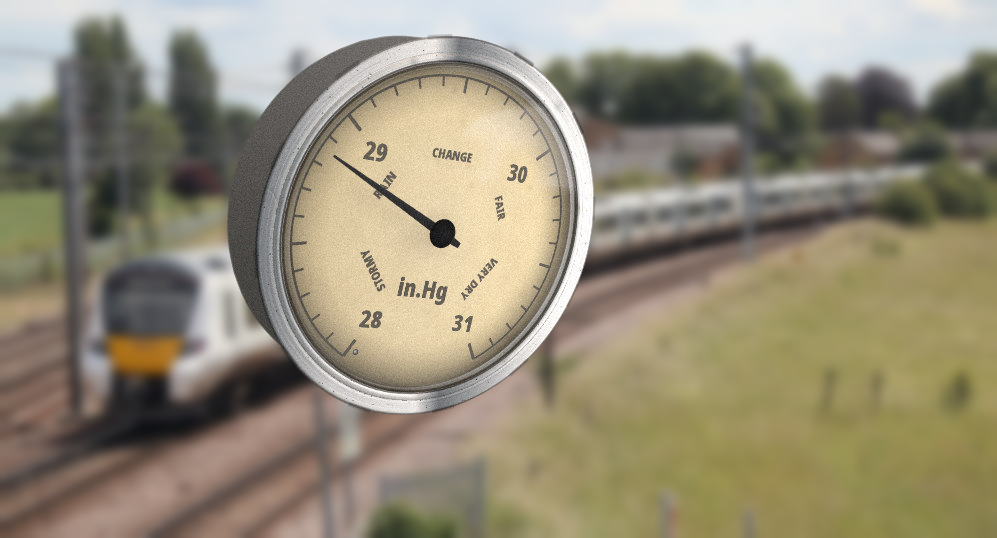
28.85,inHg
